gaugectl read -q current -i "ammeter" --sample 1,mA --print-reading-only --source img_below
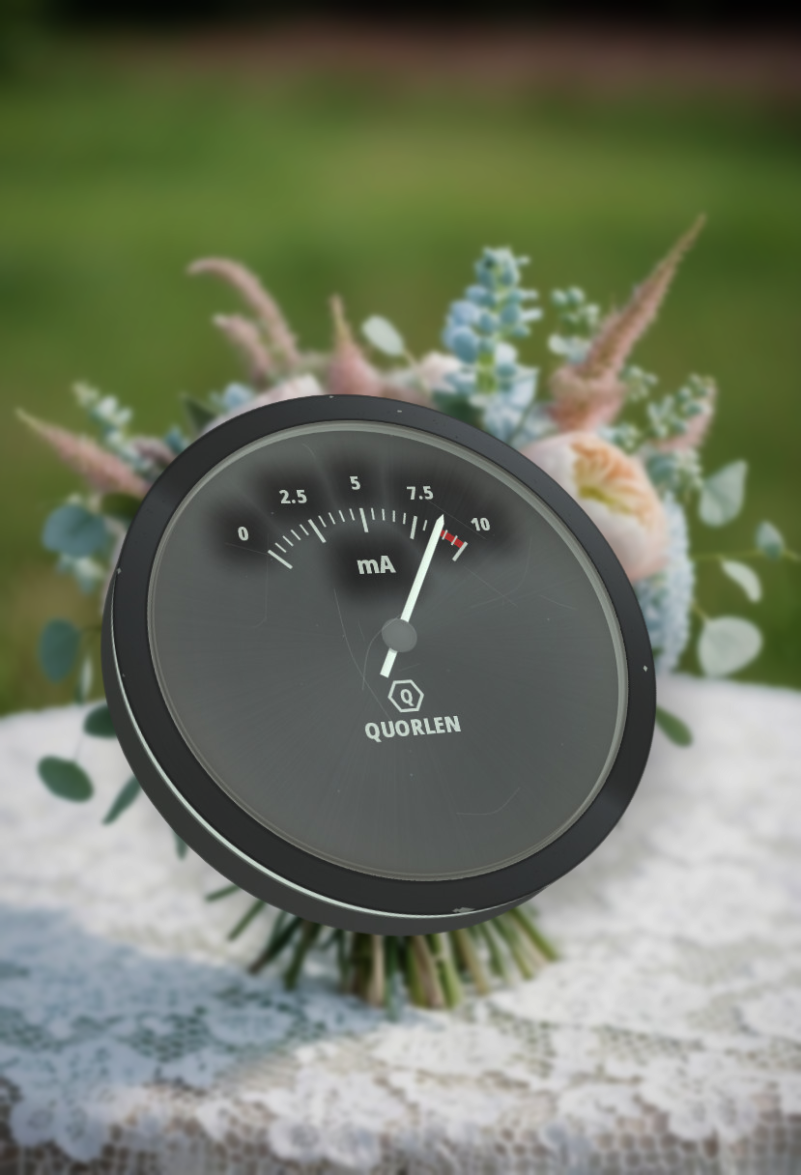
8.5,mA
